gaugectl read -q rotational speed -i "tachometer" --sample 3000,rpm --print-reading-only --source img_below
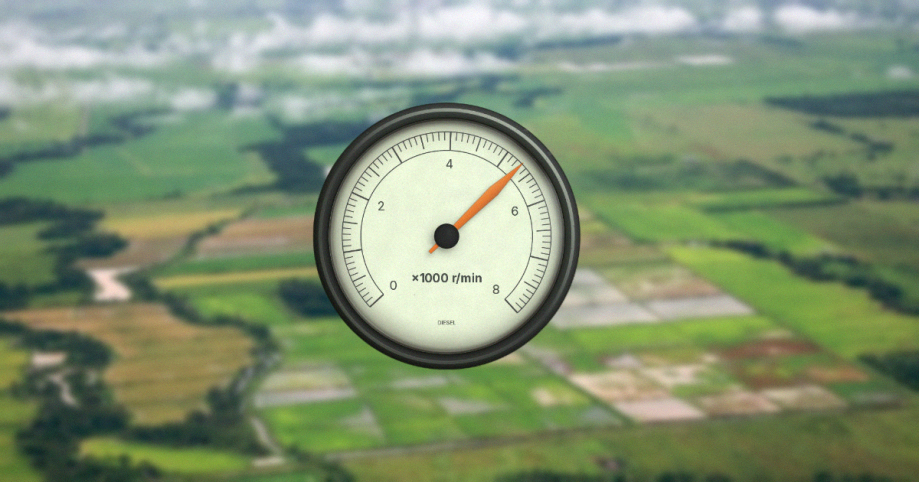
5300,rpm
